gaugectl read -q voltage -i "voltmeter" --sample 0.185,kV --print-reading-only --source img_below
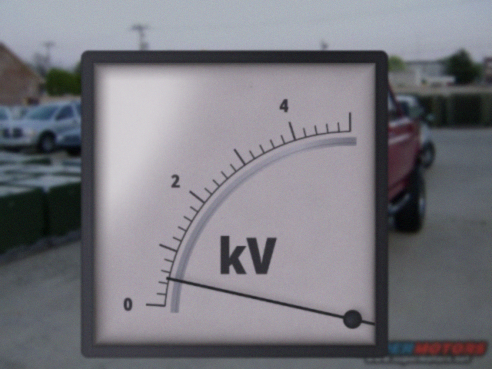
0.5,kV
